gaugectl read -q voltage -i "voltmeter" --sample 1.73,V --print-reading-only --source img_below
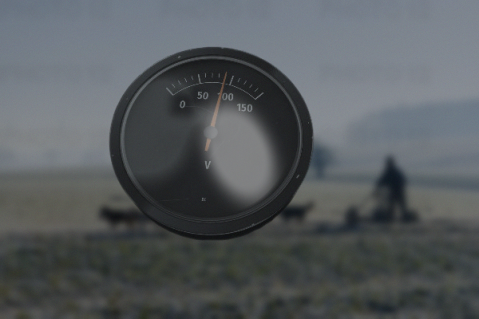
90,V
